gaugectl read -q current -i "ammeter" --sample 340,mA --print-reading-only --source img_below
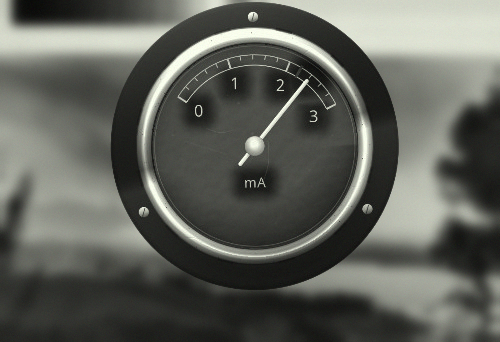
2.4,mA
